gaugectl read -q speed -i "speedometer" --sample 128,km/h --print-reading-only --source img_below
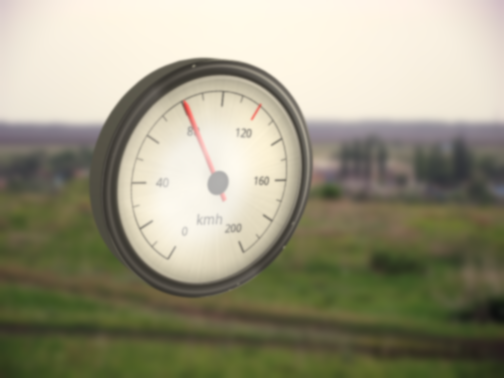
80,km/h
